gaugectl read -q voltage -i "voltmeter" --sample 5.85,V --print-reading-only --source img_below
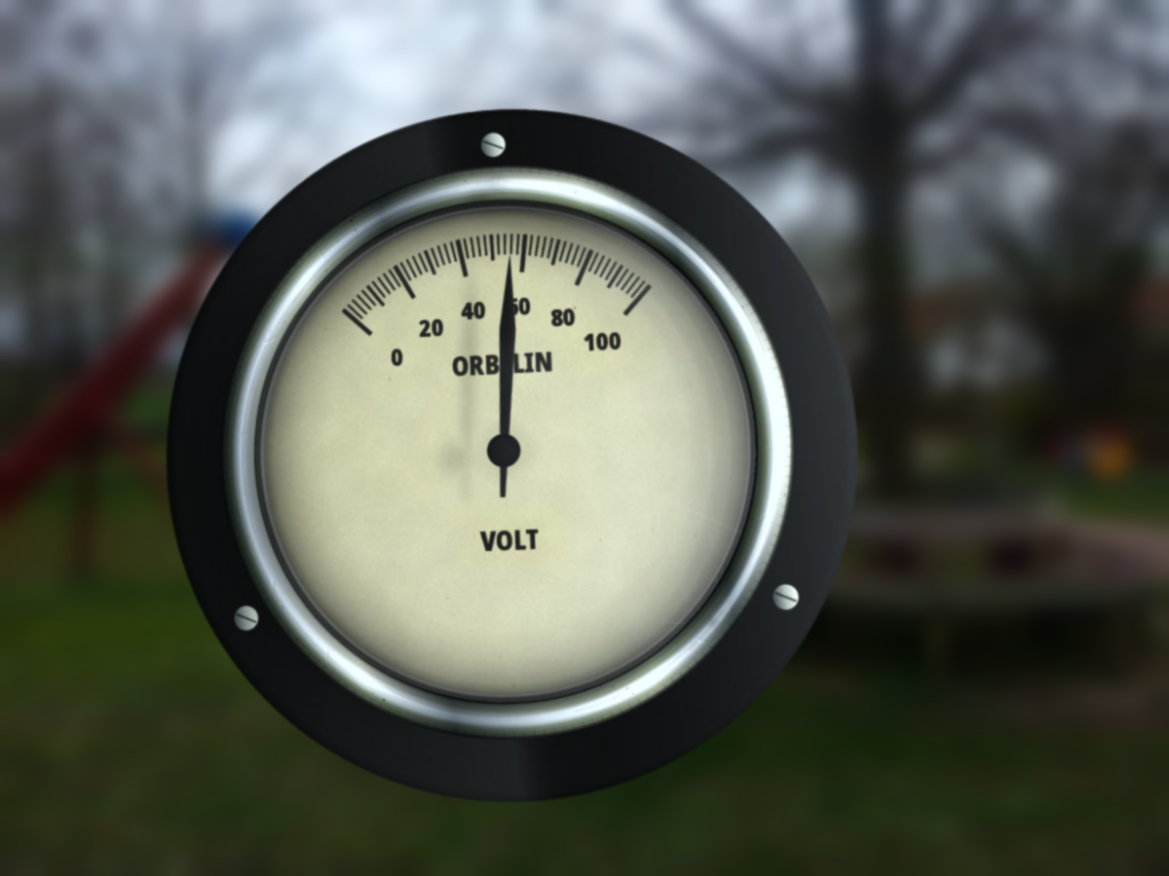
56,V
